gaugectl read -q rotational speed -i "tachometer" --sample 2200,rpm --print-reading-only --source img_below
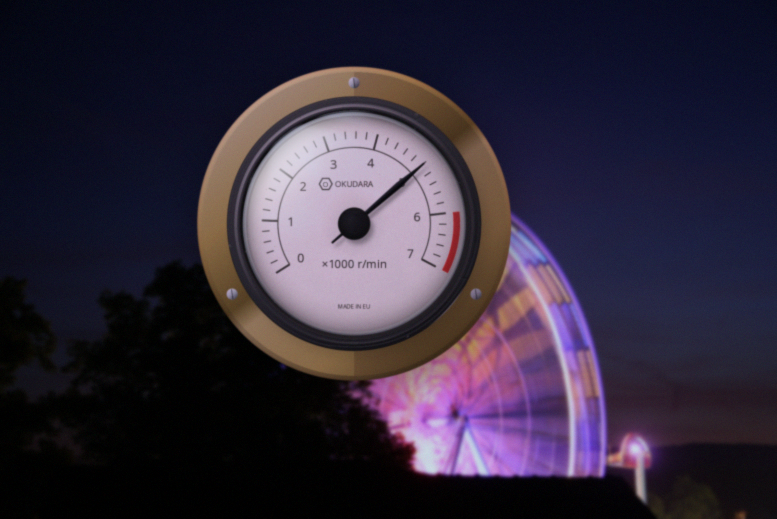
5000,rpm
